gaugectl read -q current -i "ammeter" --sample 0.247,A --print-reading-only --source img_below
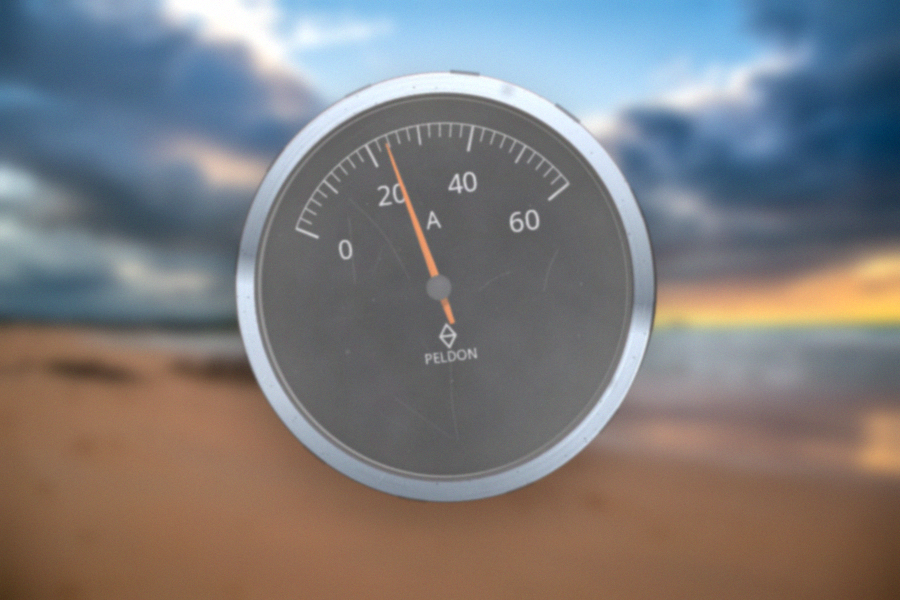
24,A
